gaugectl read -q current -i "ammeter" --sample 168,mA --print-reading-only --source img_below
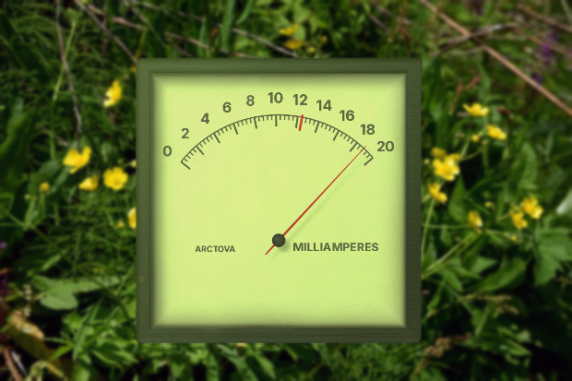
18.8,mA
